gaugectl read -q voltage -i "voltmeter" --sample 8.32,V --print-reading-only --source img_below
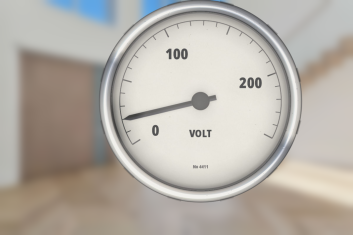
20,V
